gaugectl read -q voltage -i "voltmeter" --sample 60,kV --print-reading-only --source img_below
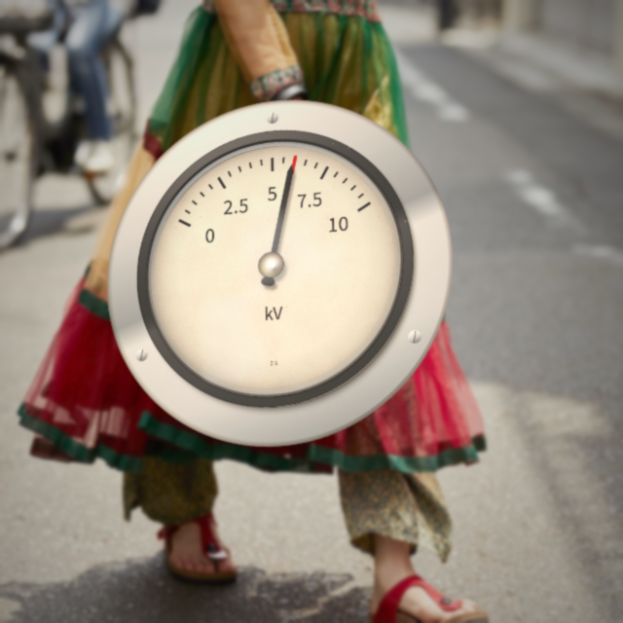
6,kV
